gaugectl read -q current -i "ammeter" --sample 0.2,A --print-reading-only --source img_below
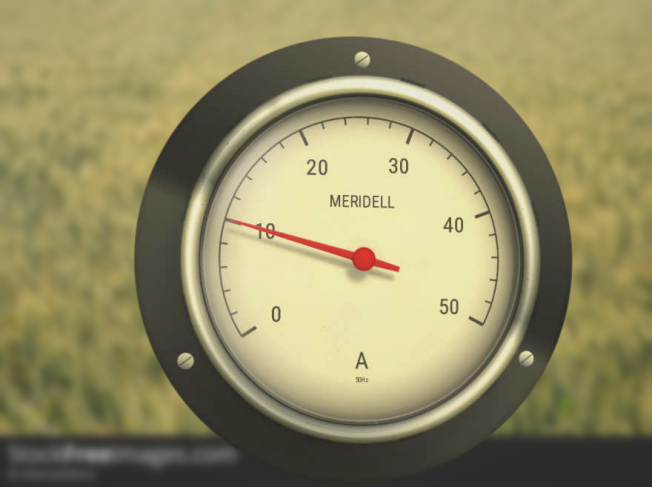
10,A
